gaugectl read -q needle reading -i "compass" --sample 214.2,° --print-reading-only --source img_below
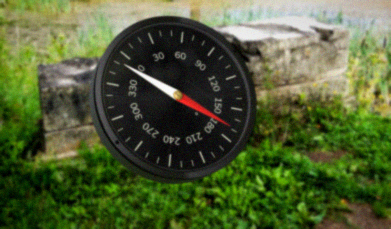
170,°
